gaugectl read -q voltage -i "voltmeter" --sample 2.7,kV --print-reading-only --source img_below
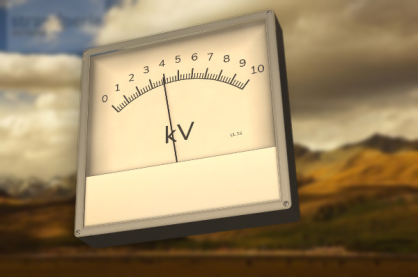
4,kV
